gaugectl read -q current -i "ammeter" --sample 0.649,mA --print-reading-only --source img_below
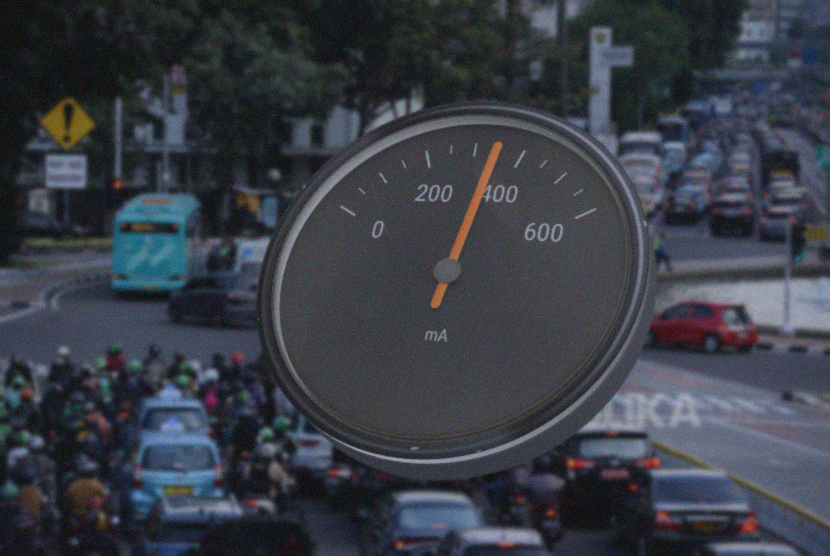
350,mA
